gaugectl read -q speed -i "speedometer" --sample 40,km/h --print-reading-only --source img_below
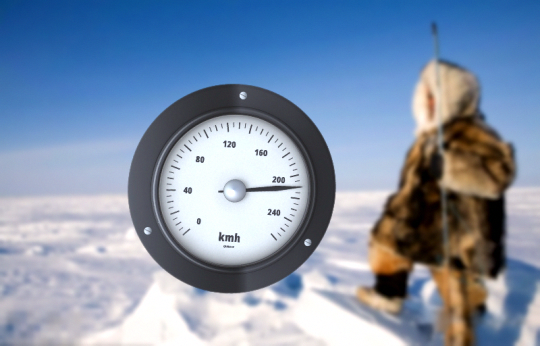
210,km/h
